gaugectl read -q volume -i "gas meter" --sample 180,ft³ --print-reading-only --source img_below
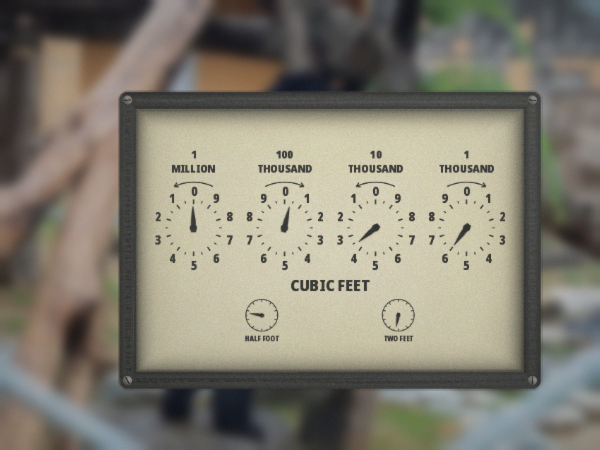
3600,ft³
